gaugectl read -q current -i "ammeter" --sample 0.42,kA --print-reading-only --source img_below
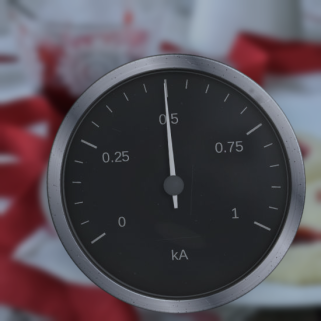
0.5,kA
